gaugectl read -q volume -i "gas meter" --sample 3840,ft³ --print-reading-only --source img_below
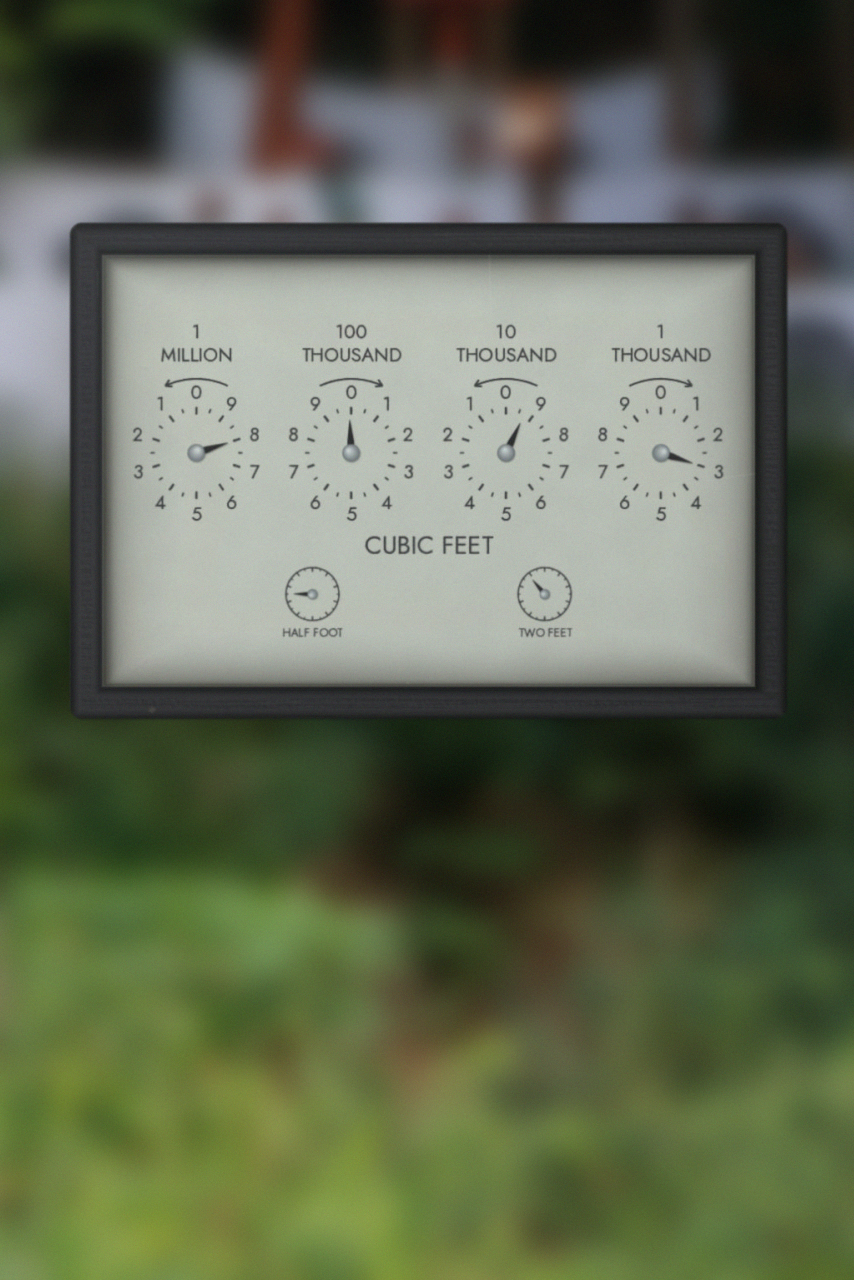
799300,ft³
